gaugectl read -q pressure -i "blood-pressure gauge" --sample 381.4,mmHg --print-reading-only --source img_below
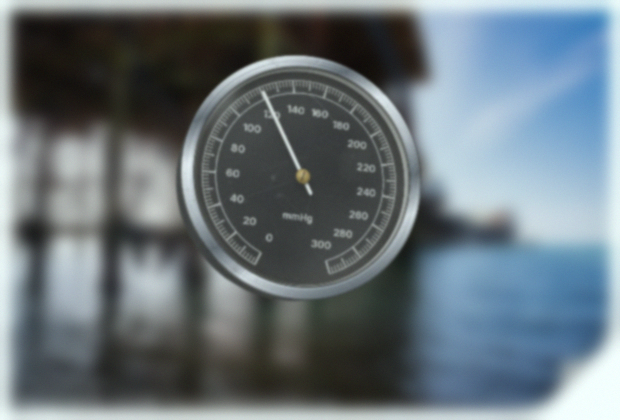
120,mmHg
